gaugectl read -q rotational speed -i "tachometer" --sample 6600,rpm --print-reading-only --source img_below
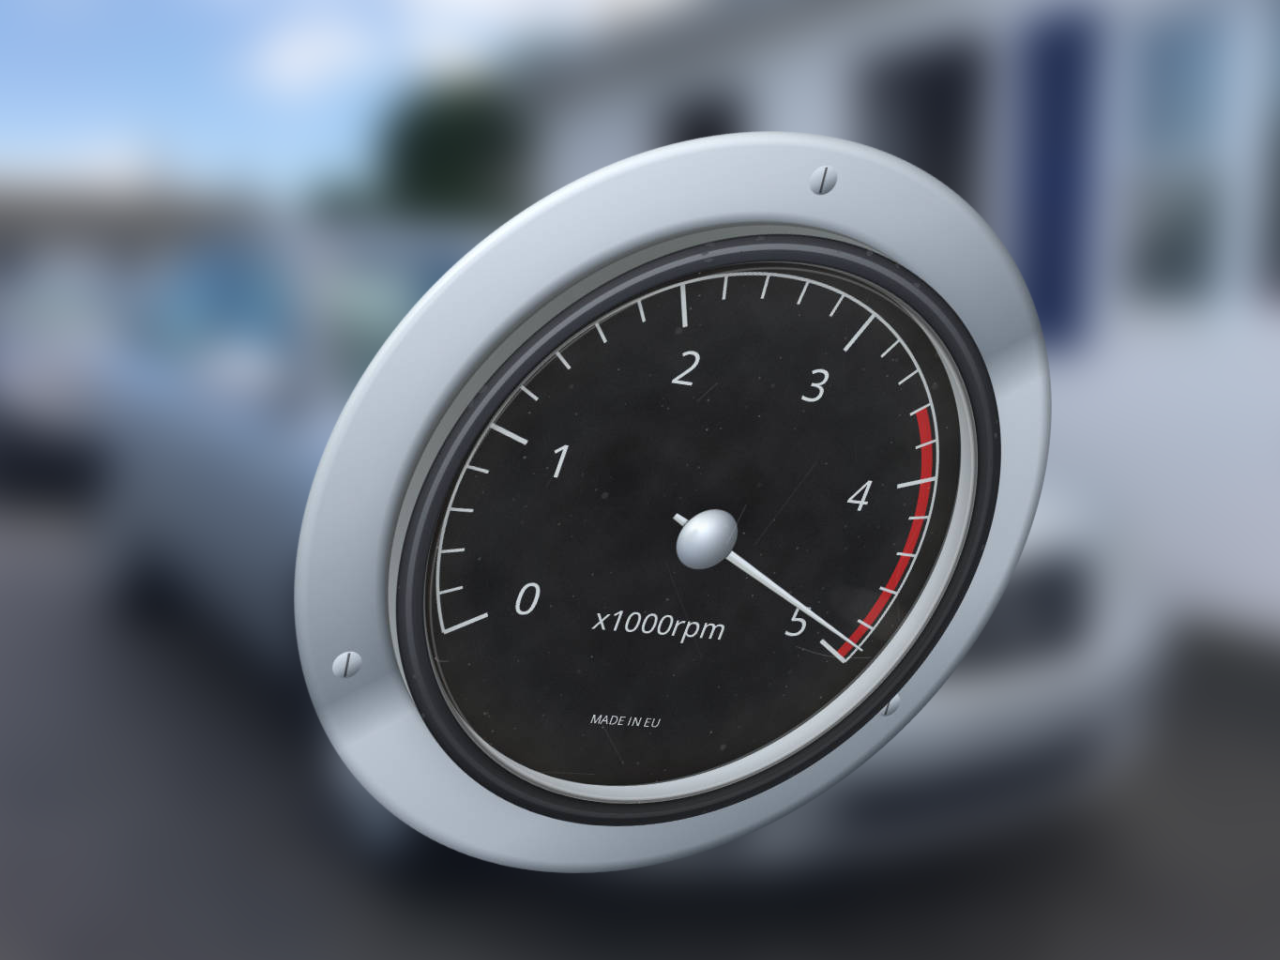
4900,rpm
